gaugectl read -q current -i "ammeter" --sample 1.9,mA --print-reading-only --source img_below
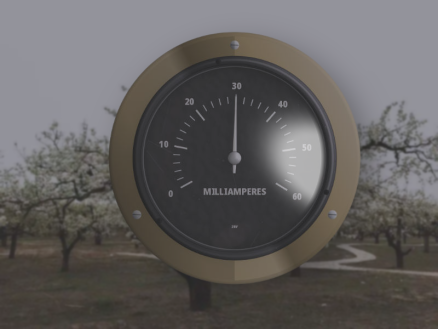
30,mA
